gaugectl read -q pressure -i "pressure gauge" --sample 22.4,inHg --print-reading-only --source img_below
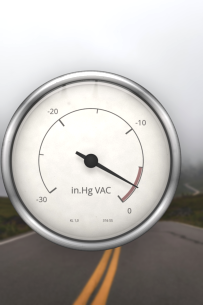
-2.5,inHg
